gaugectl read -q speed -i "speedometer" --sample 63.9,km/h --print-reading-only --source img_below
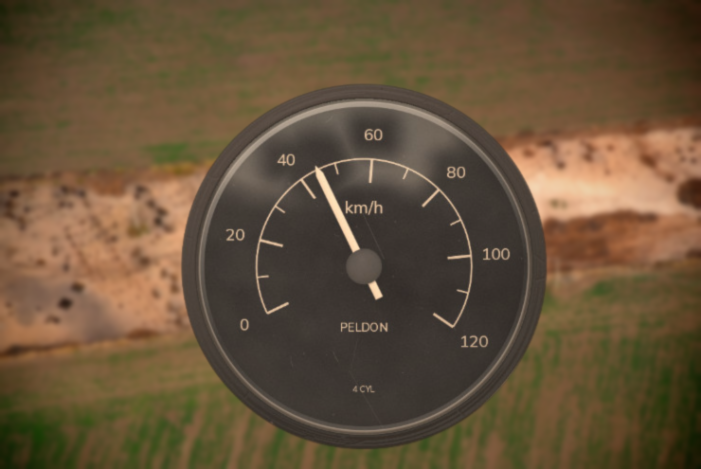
45,km/h
